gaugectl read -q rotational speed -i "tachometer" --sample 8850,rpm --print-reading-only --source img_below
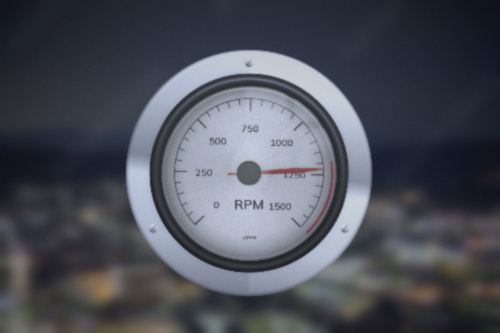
1225,rpm
